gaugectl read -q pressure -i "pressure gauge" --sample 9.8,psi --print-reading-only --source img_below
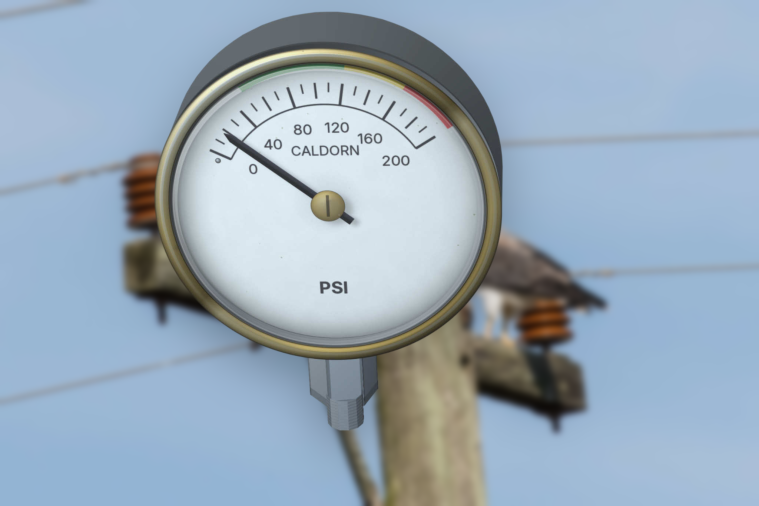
20,psi
